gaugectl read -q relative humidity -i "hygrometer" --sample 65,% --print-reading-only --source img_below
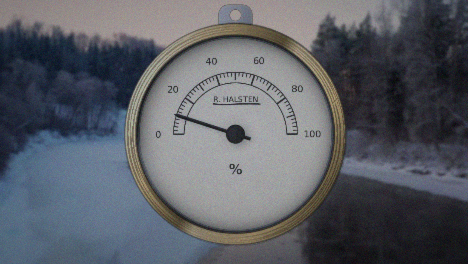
10,%
